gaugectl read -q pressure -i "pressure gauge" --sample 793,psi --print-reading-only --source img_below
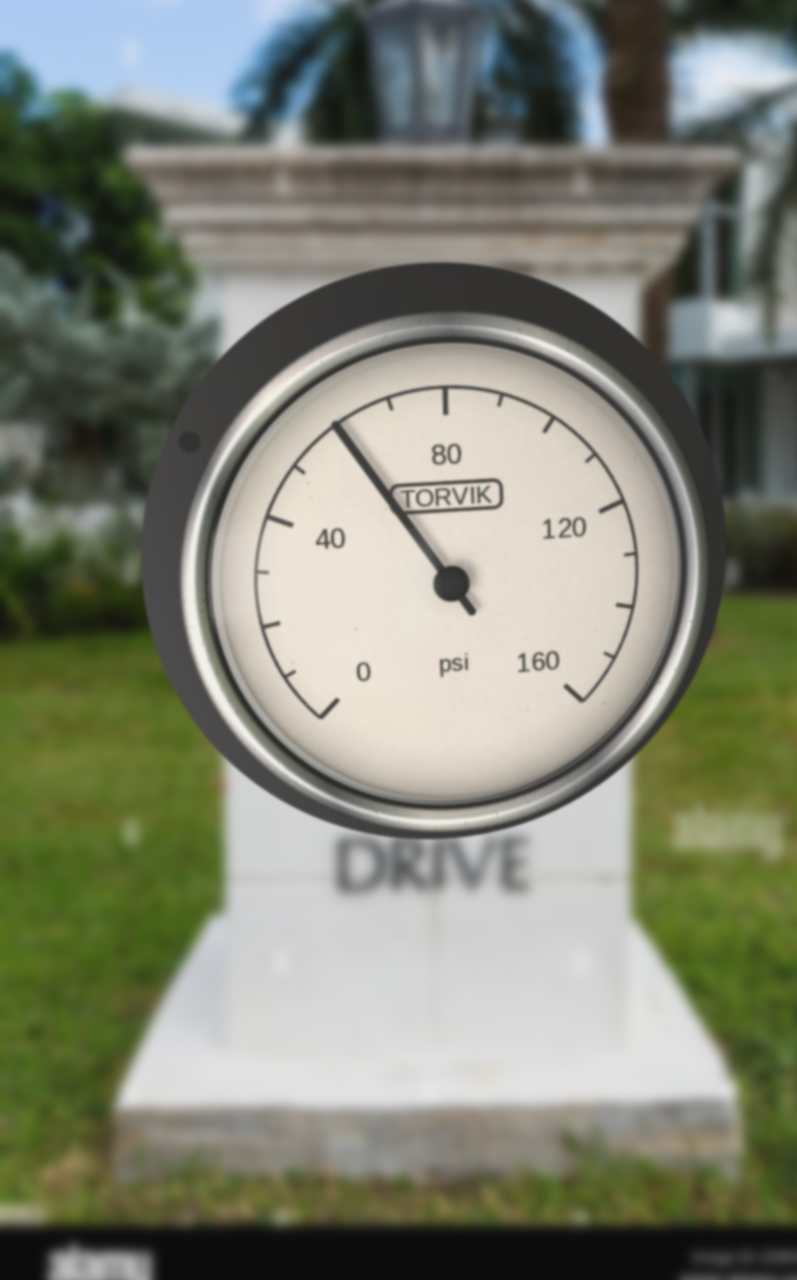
60,psi
